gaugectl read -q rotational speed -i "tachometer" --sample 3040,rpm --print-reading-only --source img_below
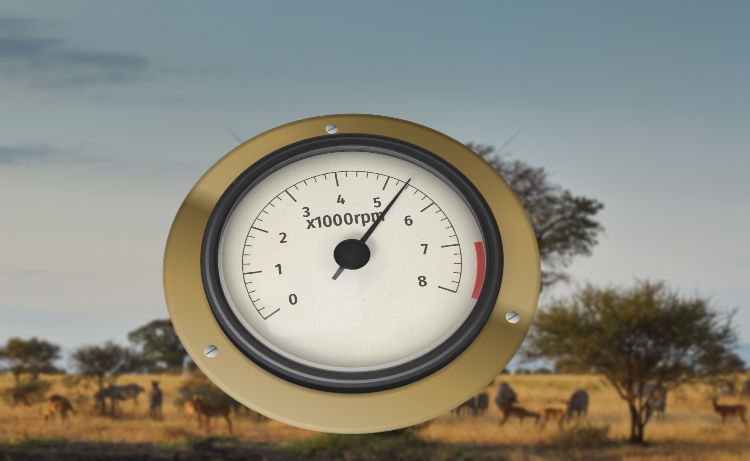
5400,rpm
